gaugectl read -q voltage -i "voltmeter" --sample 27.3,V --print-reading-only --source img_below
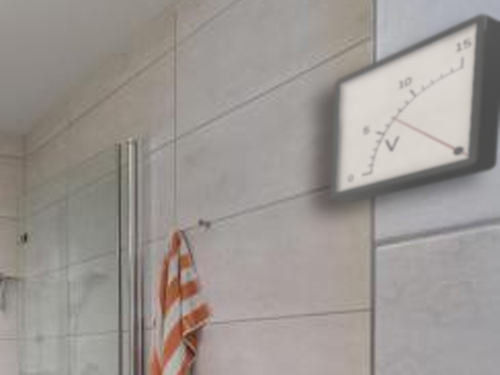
7,V
